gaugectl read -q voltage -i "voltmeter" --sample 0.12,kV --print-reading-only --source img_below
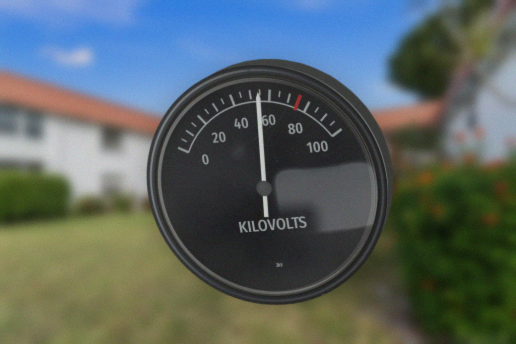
55,kV
